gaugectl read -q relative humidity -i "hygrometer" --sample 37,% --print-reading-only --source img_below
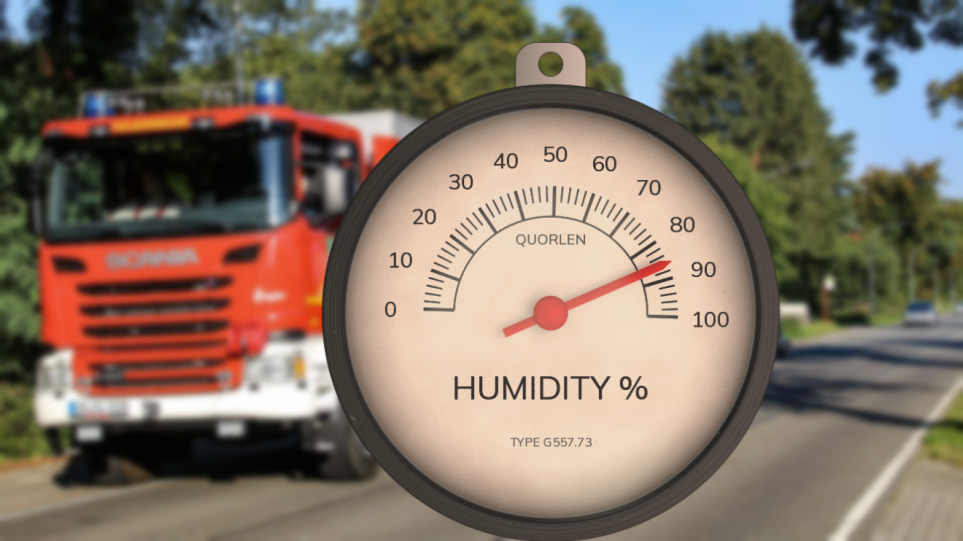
86,%
